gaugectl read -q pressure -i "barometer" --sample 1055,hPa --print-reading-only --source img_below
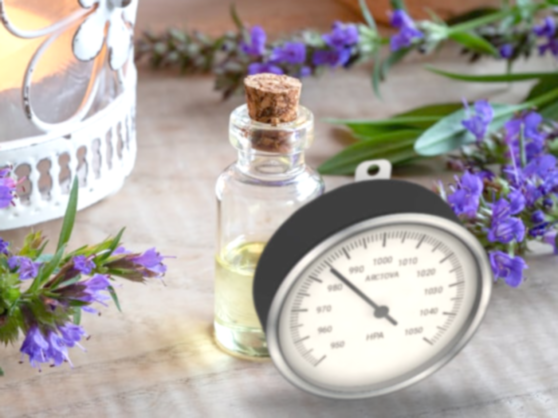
985,hPa
